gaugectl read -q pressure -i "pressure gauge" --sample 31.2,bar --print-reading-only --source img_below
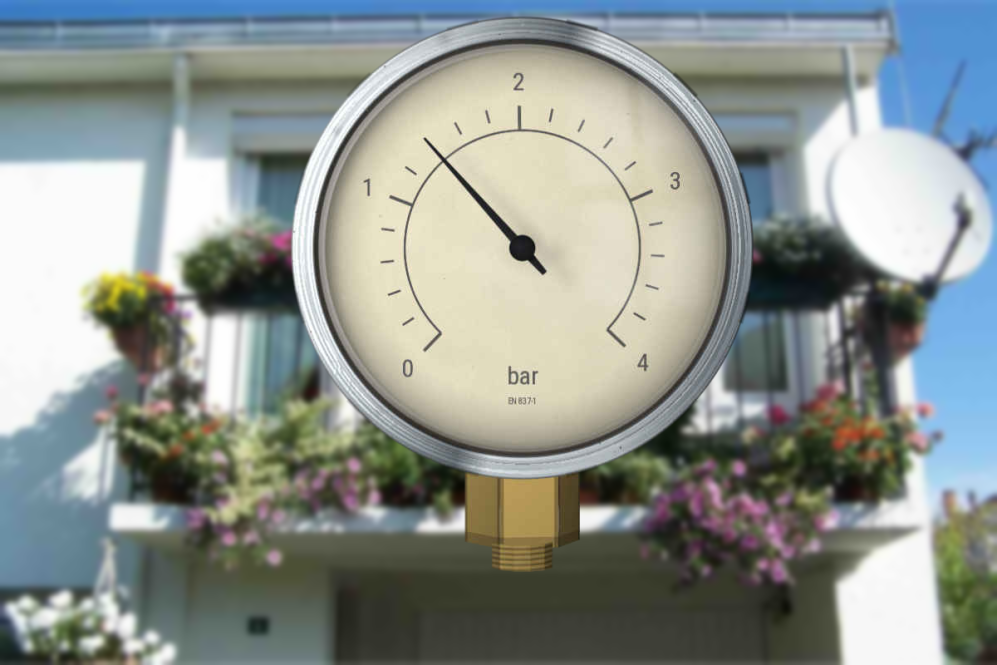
1.4,bar
